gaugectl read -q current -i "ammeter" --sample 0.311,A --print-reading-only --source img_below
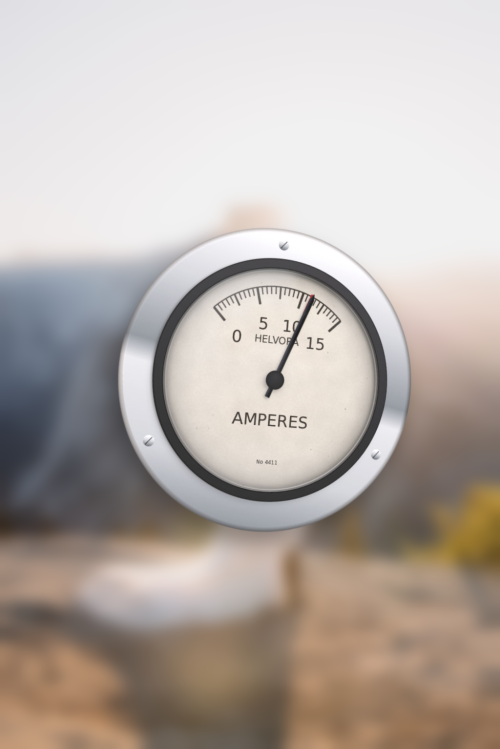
11,A
